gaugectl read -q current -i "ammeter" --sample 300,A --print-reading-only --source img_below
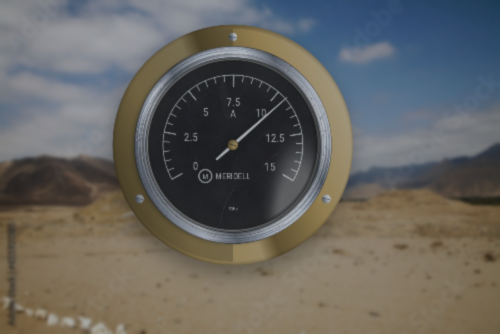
10.5,A
